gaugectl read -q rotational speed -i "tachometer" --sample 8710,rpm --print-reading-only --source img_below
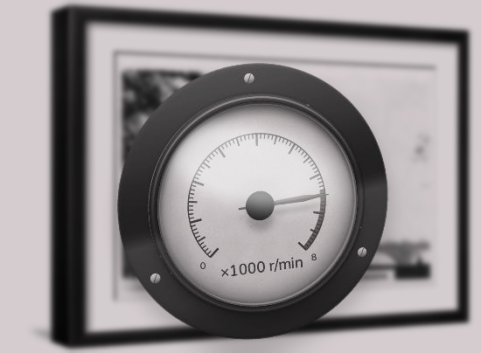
6500,rpm
